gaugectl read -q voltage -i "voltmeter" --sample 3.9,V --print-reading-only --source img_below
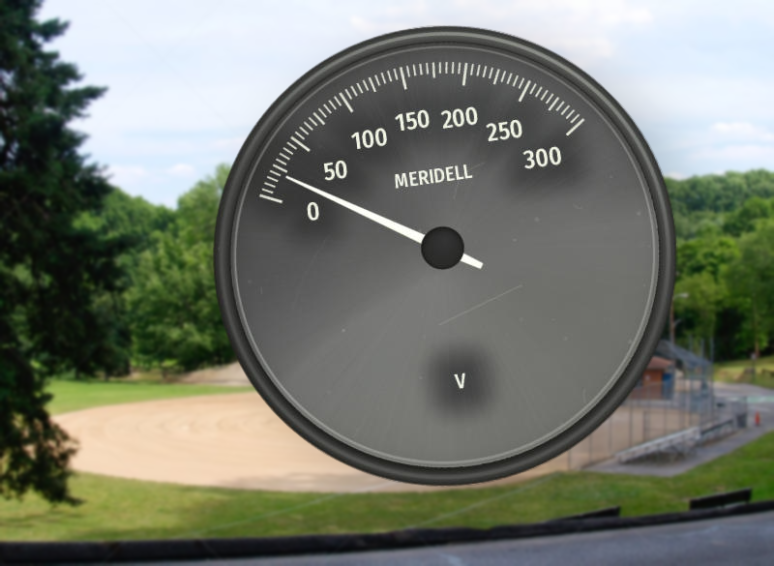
20,V
